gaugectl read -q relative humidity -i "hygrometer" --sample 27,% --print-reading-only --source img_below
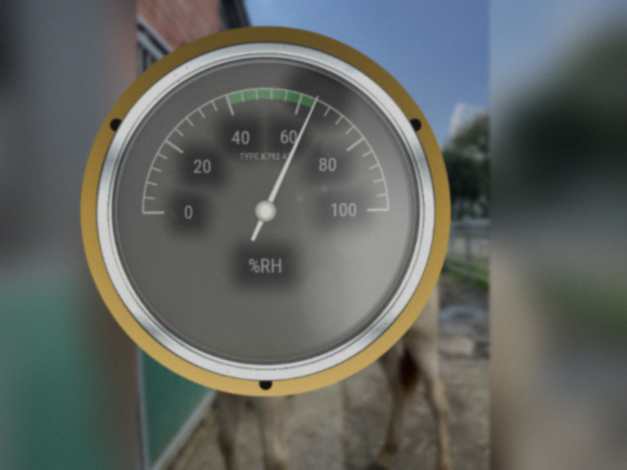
64,%
